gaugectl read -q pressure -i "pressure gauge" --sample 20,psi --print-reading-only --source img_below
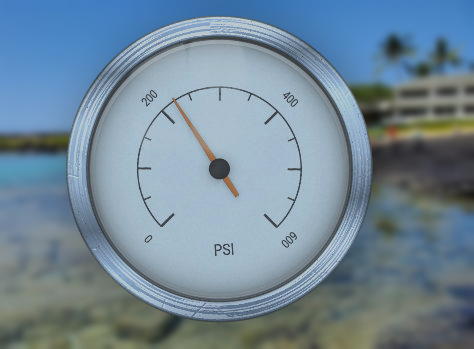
225,psi
